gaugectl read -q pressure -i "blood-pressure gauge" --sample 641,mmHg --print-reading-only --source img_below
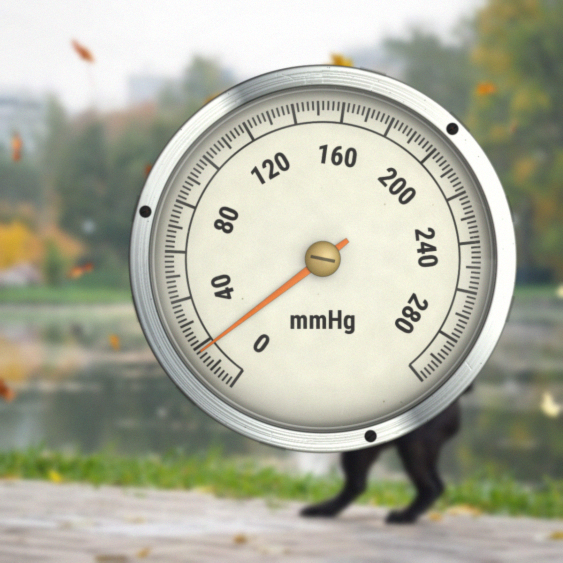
18,mmHg
